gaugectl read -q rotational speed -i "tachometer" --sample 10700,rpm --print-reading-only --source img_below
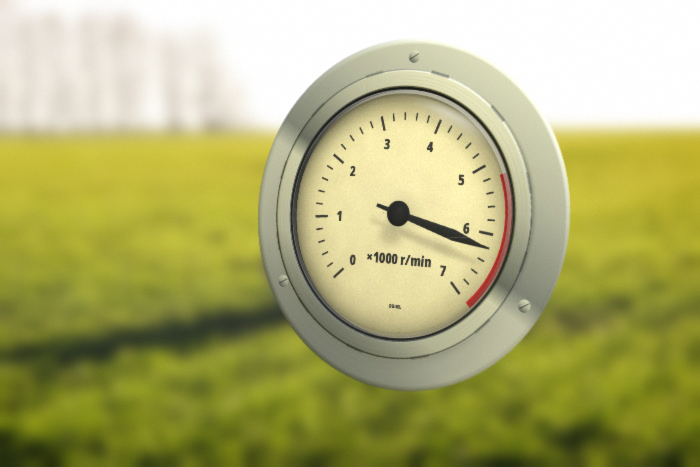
6200,rpm
